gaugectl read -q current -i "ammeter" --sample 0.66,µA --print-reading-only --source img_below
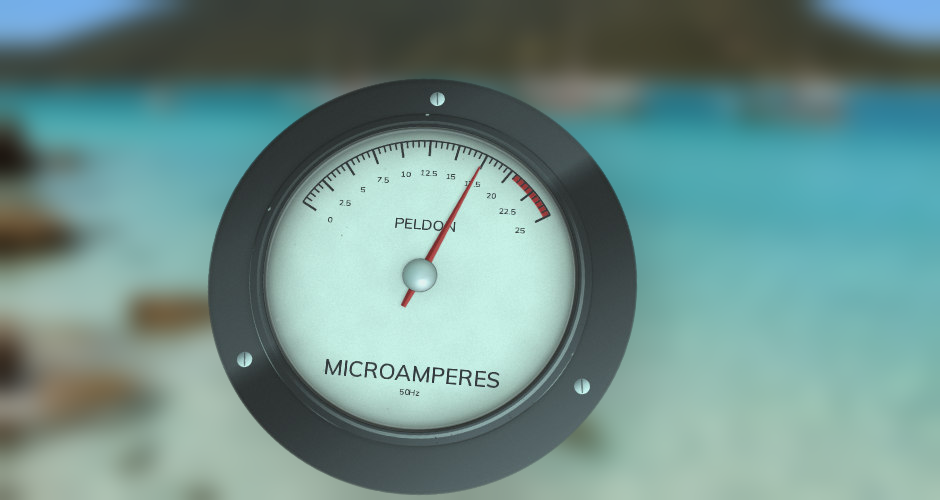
17.5,µA
